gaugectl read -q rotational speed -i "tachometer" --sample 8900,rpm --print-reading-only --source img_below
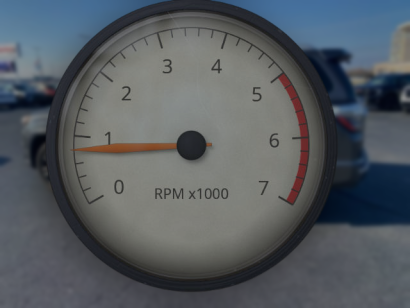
800,rpm
